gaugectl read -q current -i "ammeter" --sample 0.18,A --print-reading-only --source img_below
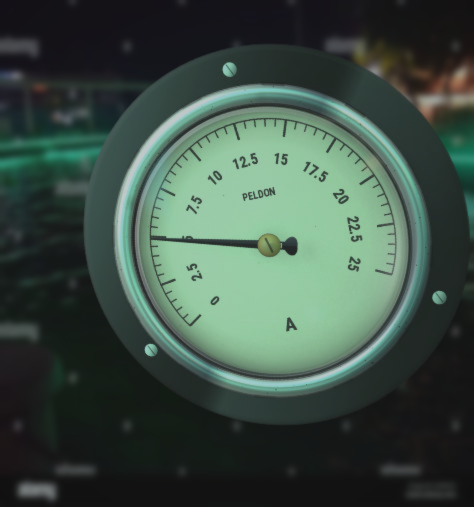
5,A
